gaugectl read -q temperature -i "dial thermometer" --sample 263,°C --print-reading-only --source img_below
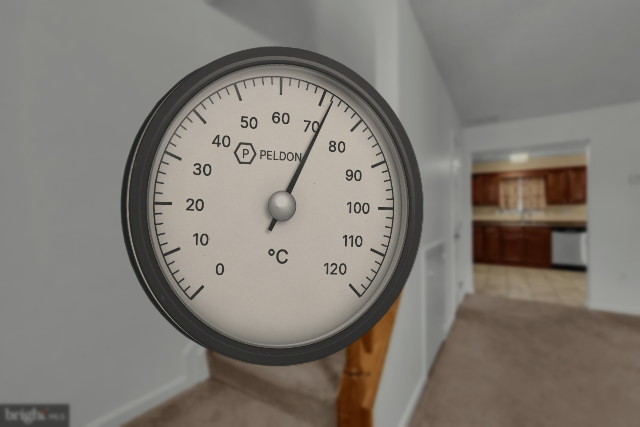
72,°C
